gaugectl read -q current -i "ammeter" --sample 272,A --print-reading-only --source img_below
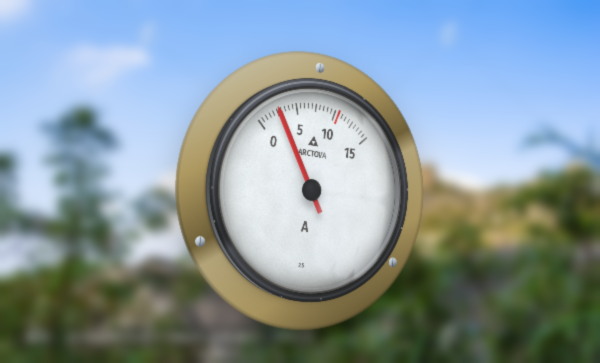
2.5,A
